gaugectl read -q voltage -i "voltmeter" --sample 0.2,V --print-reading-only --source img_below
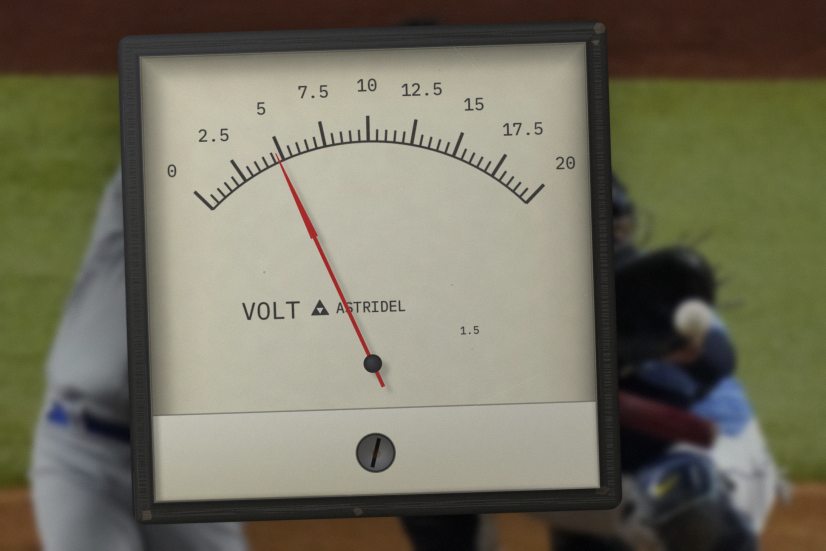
4.75,V
